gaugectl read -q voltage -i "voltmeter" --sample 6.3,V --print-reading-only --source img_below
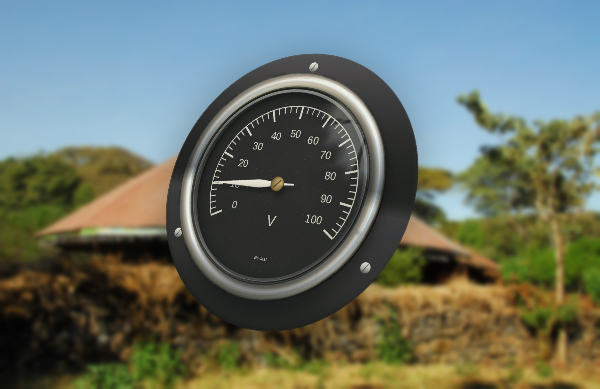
10,V
